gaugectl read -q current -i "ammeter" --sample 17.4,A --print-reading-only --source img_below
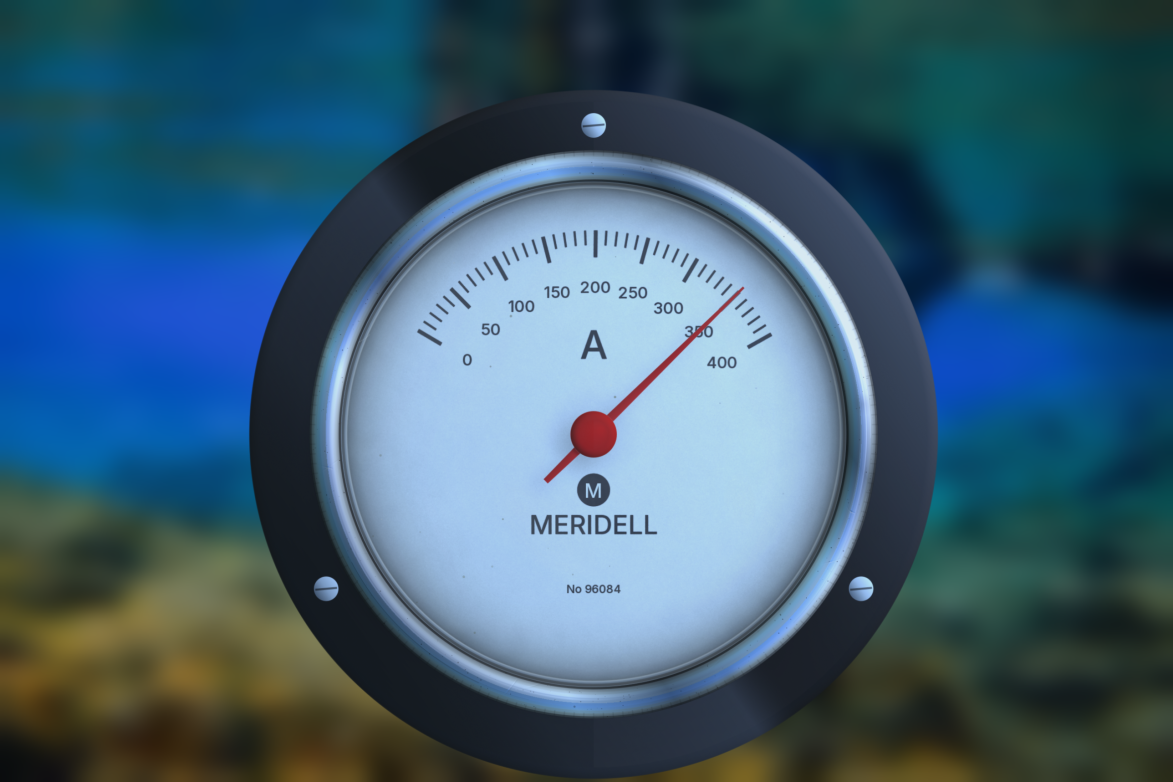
350,A
